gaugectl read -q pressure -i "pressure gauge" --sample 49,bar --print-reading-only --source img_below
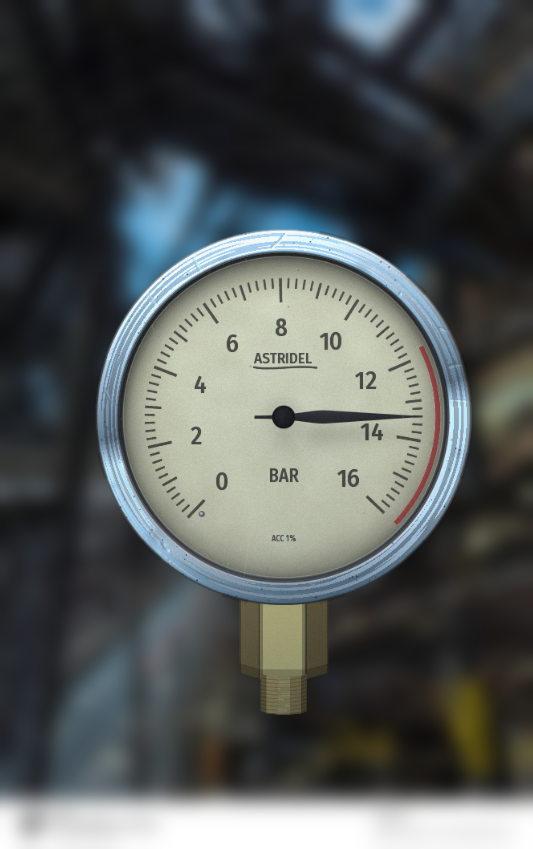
13.4,bar
